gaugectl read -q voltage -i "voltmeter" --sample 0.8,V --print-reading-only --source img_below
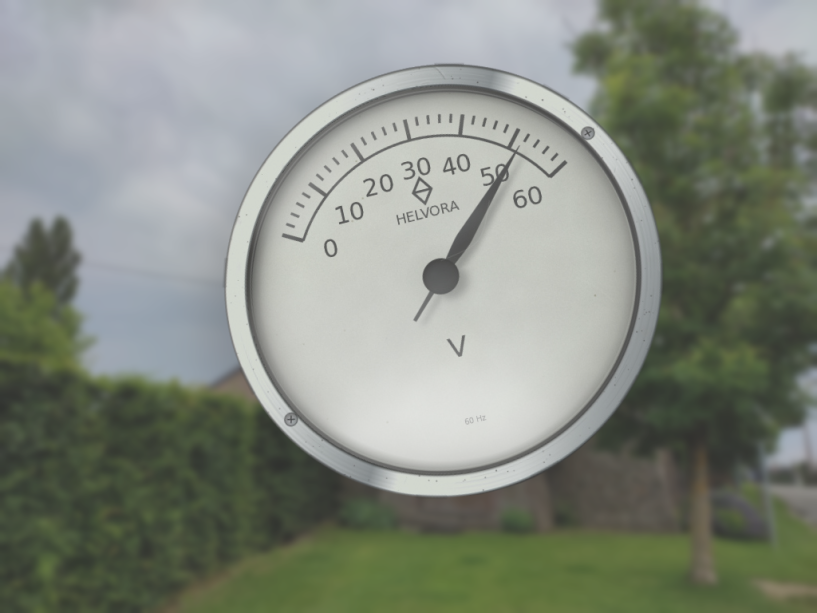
52,V
